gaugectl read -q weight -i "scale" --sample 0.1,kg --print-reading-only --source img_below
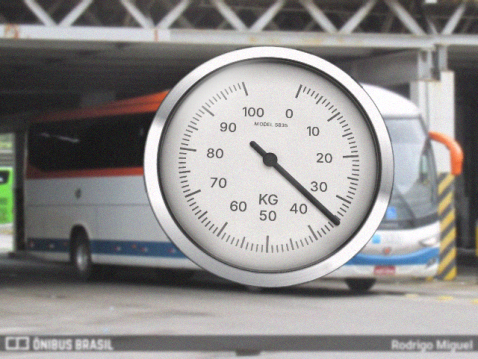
35,kg
